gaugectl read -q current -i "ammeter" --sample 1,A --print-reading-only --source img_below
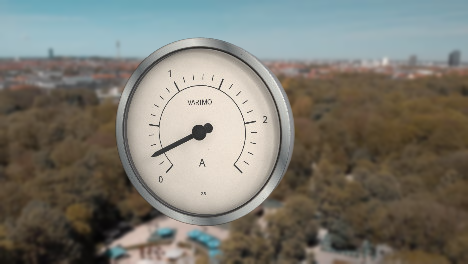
0.2,A
